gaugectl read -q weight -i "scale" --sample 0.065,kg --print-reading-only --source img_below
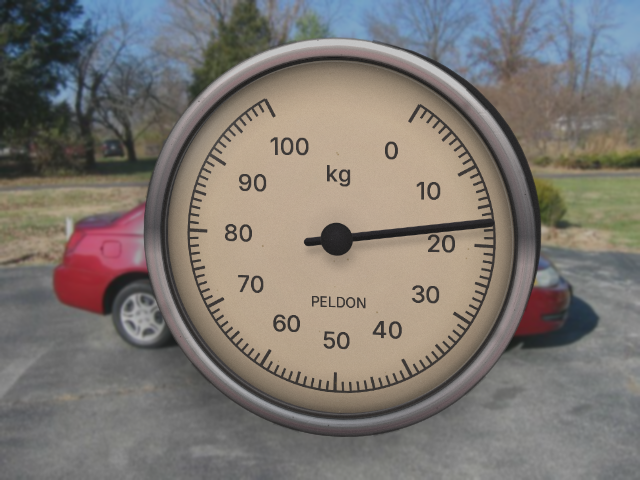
17,kg
